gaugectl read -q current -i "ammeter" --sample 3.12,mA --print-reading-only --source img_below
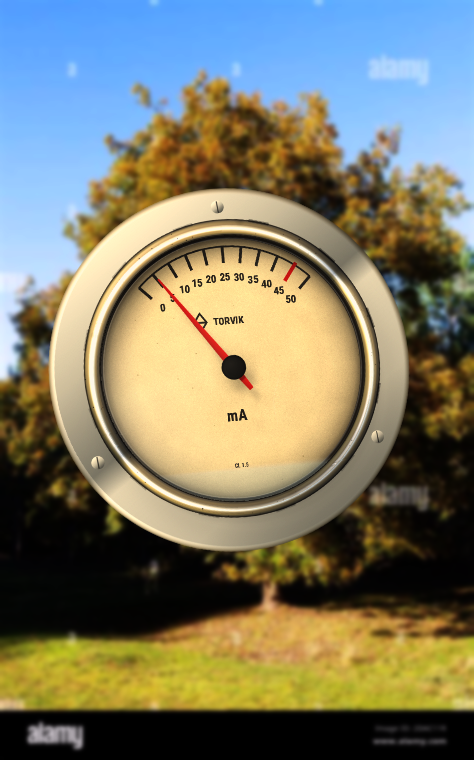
5,mA
